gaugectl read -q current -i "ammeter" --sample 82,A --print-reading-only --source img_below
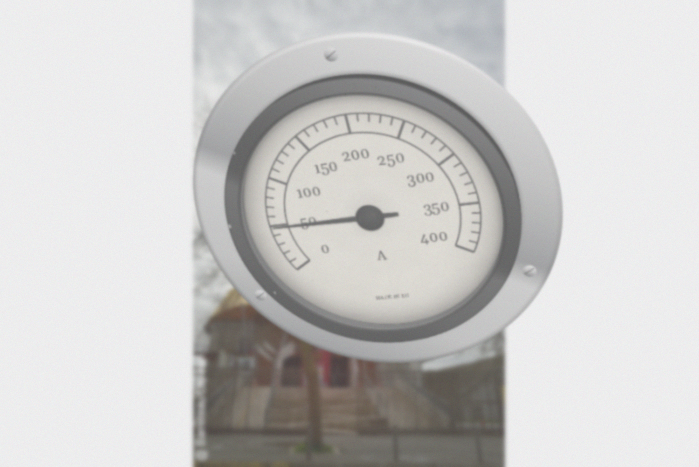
50,A
